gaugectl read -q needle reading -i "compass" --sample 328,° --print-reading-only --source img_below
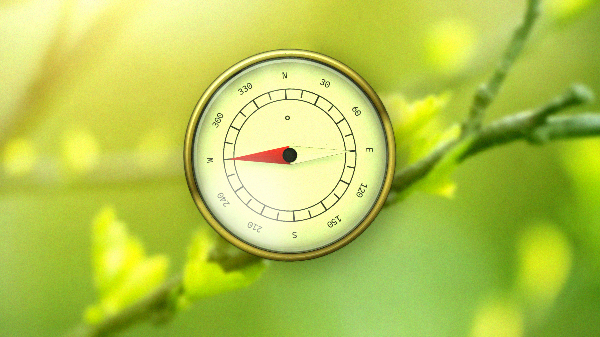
270,°
